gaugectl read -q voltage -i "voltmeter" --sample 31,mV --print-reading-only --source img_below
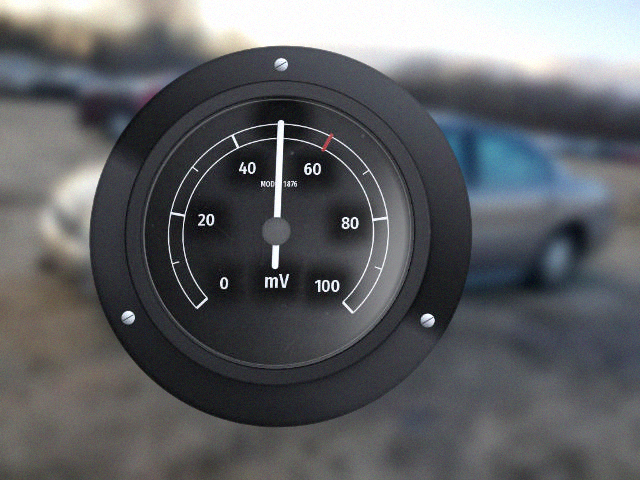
50,mV
